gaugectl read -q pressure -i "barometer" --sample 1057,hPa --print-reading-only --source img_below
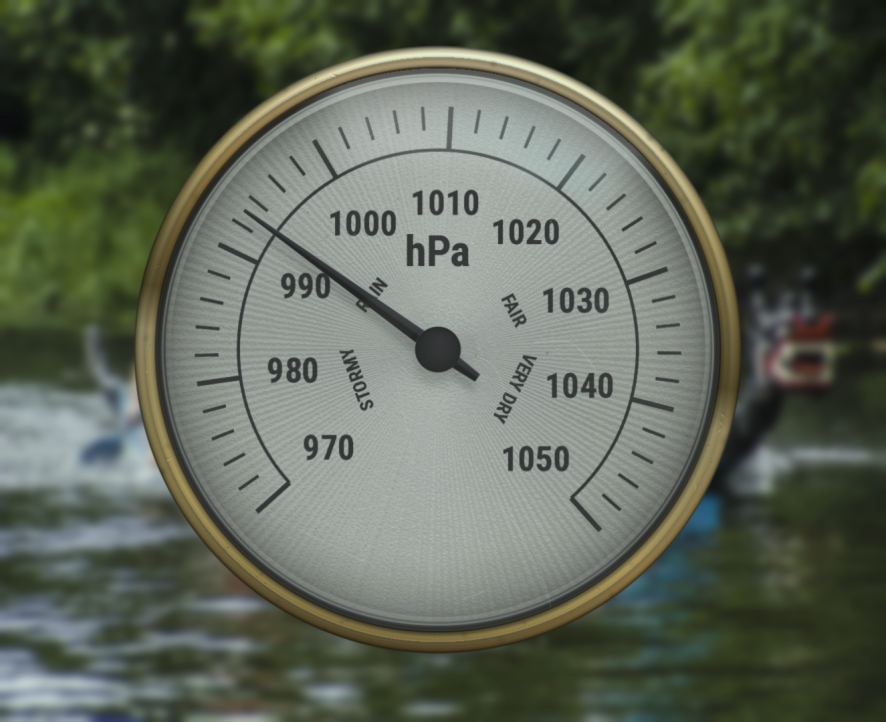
993,hPa
